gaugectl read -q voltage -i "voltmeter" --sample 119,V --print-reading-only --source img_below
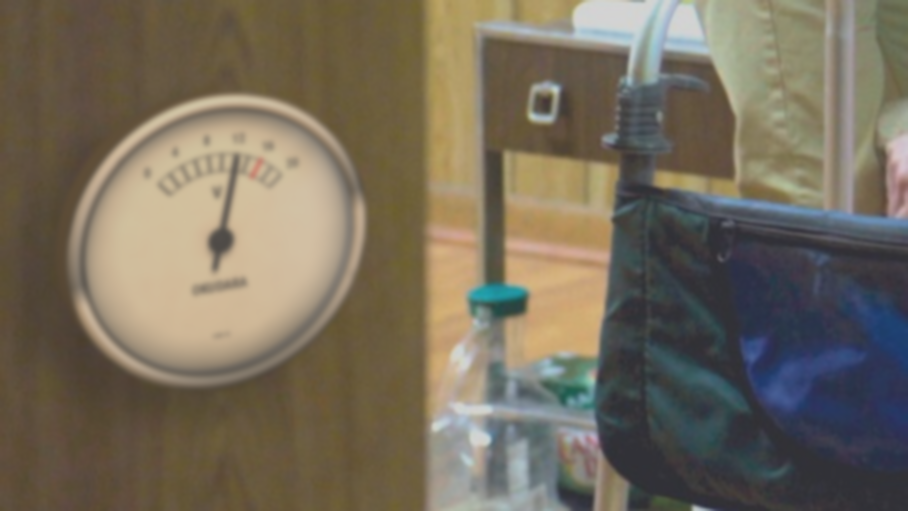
12,V
